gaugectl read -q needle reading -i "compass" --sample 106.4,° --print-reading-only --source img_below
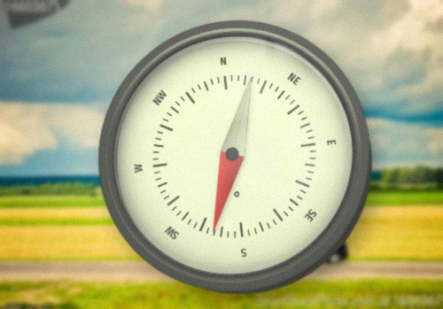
200,°
